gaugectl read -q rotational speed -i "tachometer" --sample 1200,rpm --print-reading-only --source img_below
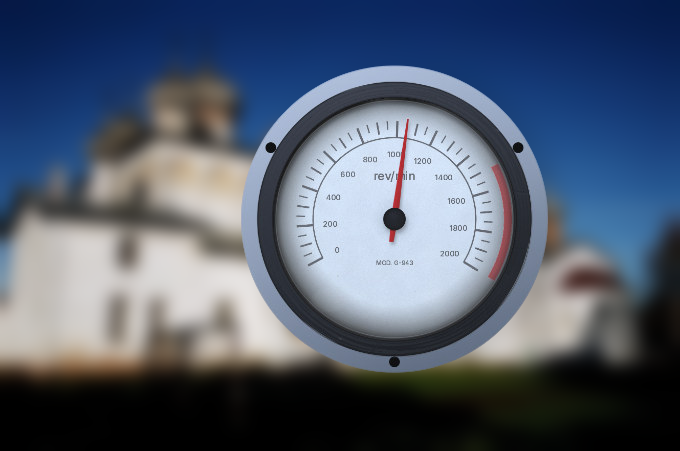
1050,rpm
